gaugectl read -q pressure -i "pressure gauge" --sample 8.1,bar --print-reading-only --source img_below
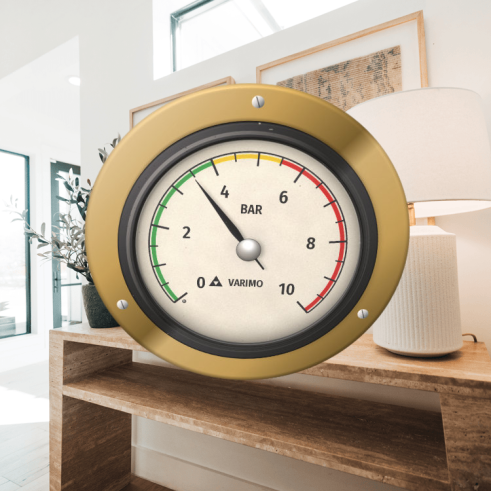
3.5,bar
